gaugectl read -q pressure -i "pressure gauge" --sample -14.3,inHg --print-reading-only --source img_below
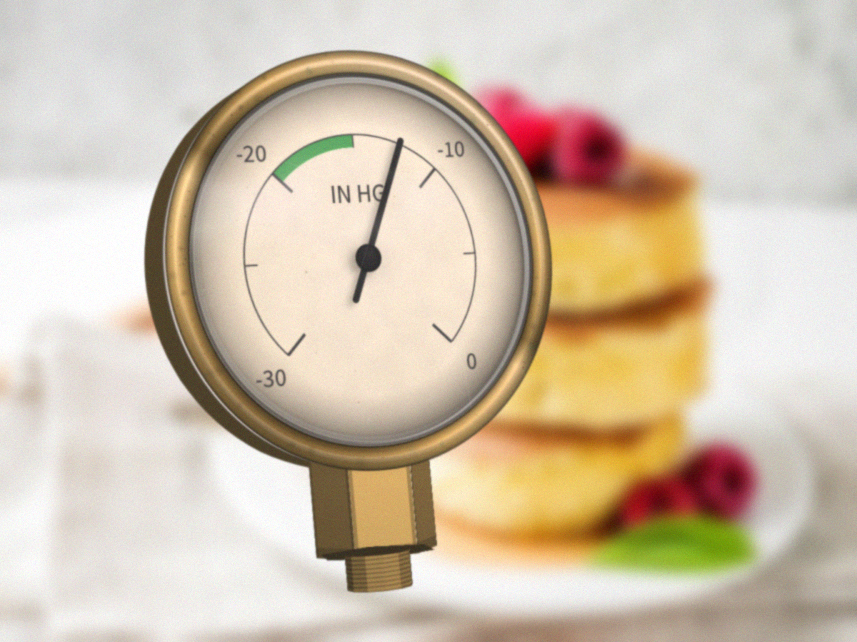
-12.5,inHg
